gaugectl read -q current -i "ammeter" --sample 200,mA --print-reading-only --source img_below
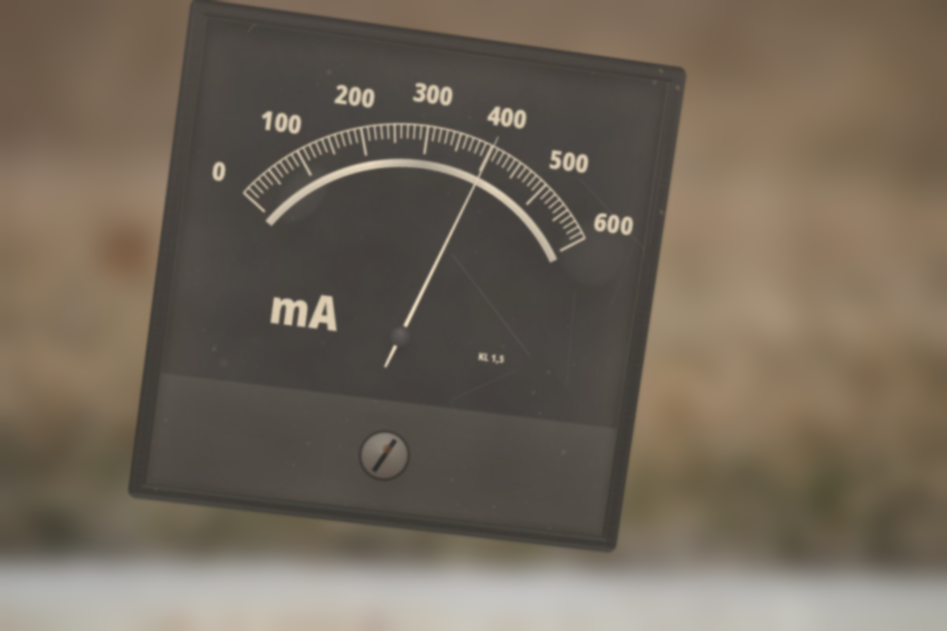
400,mA
